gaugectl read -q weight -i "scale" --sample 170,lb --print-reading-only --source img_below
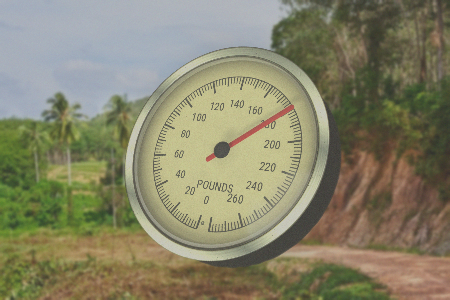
180,lb
